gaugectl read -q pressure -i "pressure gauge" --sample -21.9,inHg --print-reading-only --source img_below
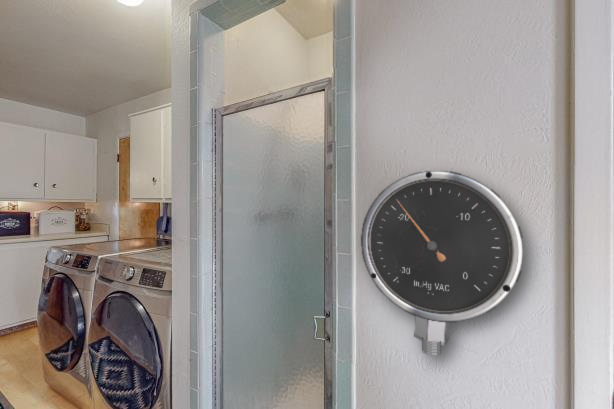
-19,inHg
